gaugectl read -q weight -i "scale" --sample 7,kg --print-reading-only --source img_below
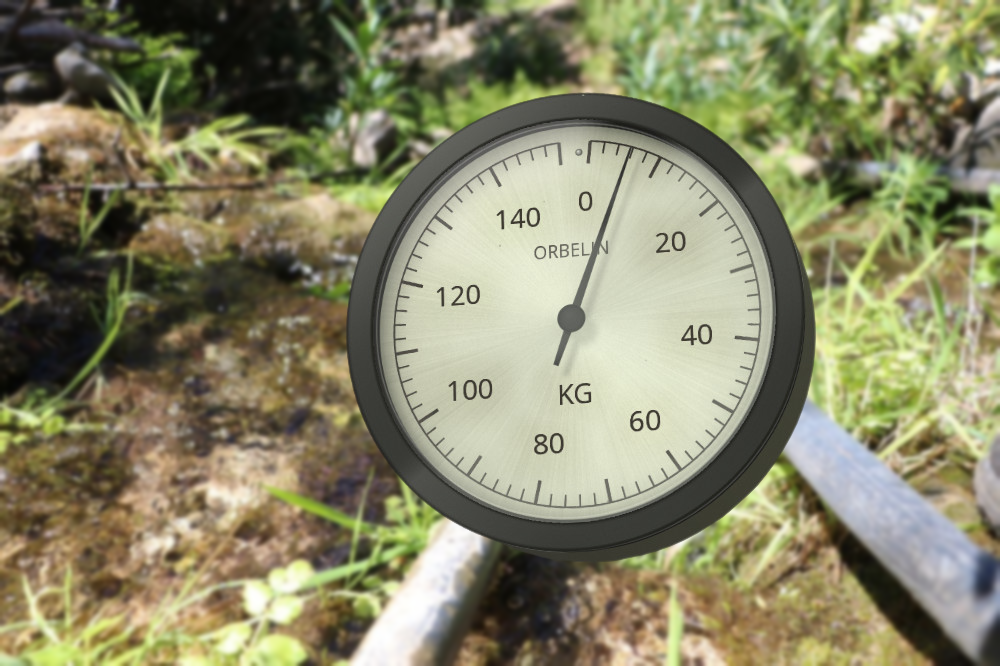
6,kg
